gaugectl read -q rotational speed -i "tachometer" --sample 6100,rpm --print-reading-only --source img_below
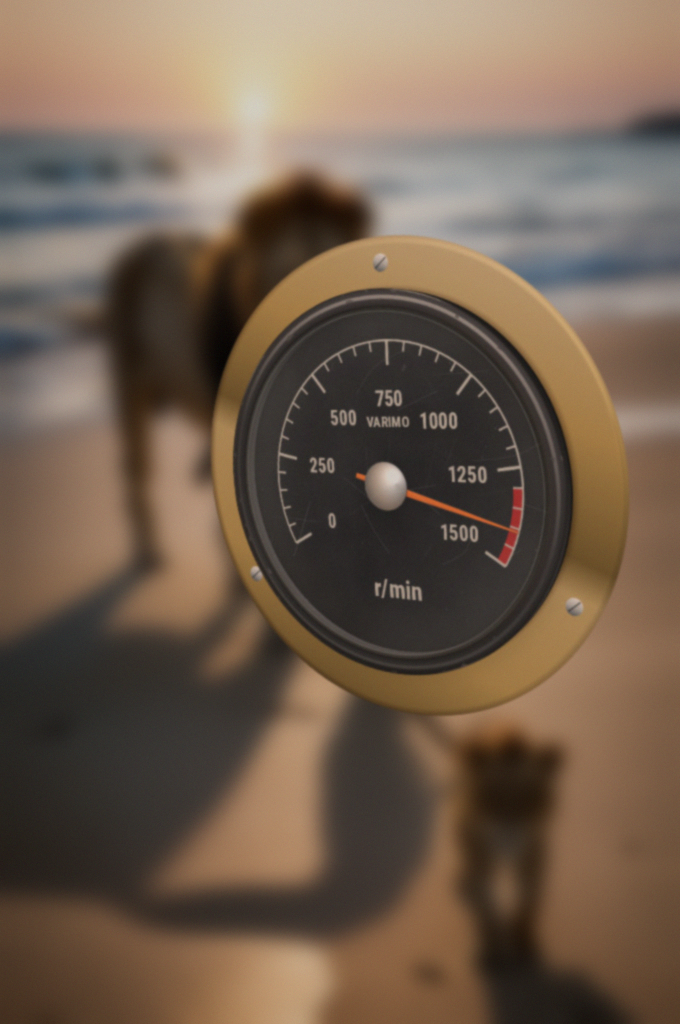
1400,rpm
